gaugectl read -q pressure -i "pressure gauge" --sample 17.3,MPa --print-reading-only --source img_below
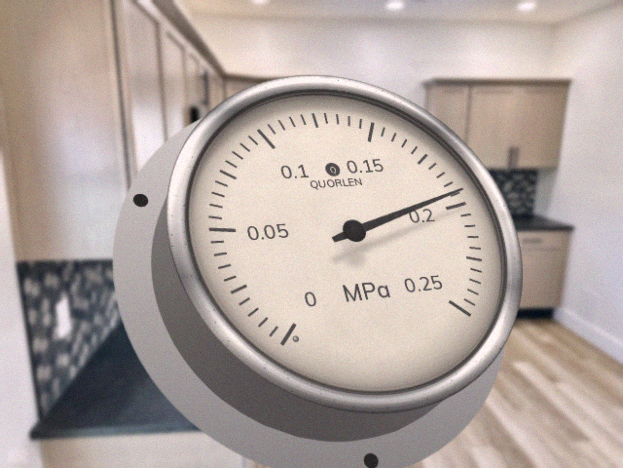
0.195,MPa
